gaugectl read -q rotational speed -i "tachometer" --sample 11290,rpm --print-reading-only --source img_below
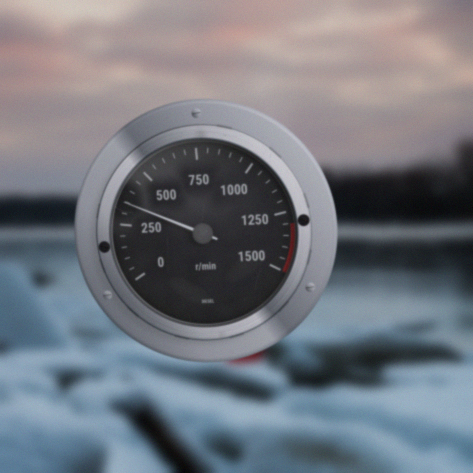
350,rpm
